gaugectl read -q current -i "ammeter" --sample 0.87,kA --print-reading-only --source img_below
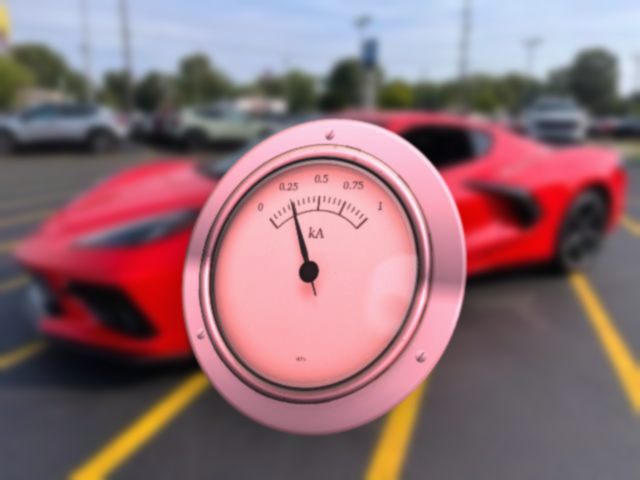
0.25,kA
